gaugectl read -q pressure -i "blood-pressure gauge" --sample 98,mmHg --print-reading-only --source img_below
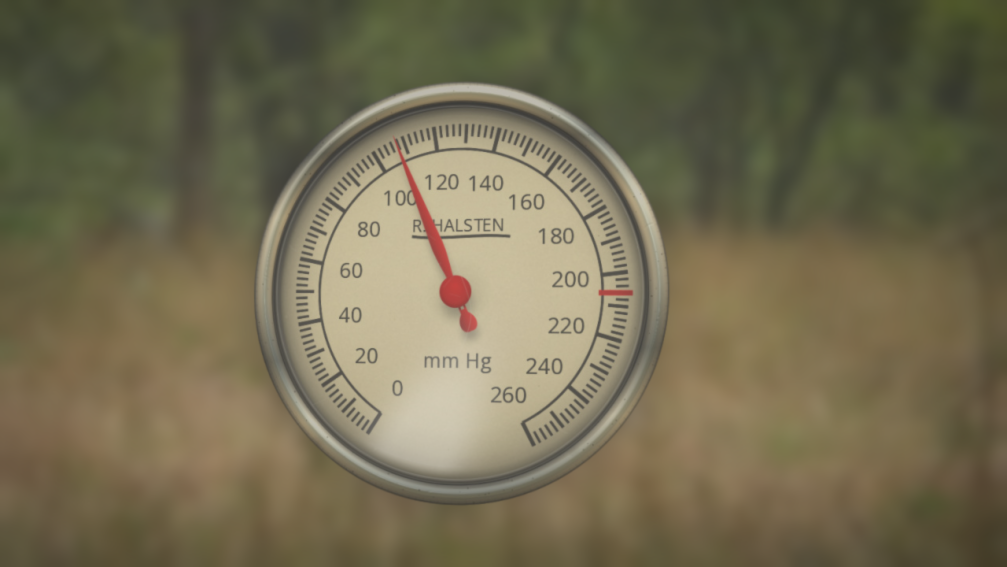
108,mmHg
